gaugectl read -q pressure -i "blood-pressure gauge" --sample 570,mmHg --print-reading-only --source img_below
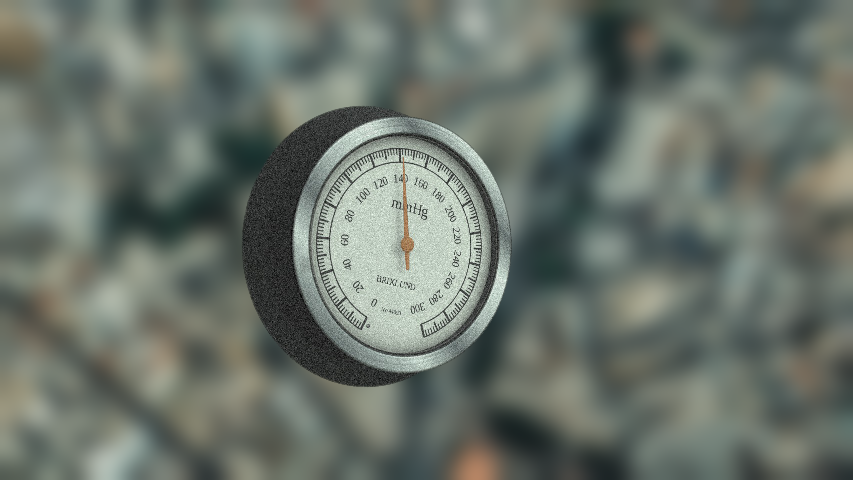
140,mmHg
